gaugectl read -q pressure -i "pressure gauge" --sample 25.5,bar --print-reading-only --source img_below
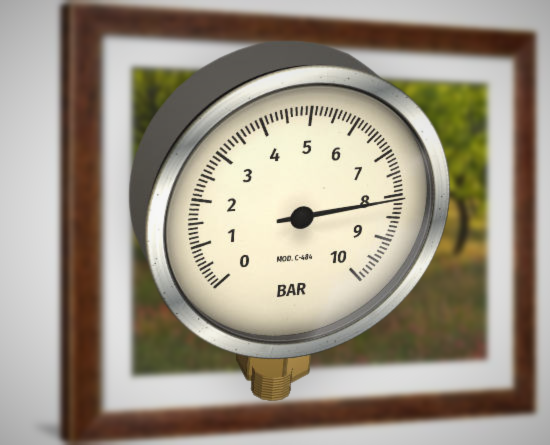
8,bar
